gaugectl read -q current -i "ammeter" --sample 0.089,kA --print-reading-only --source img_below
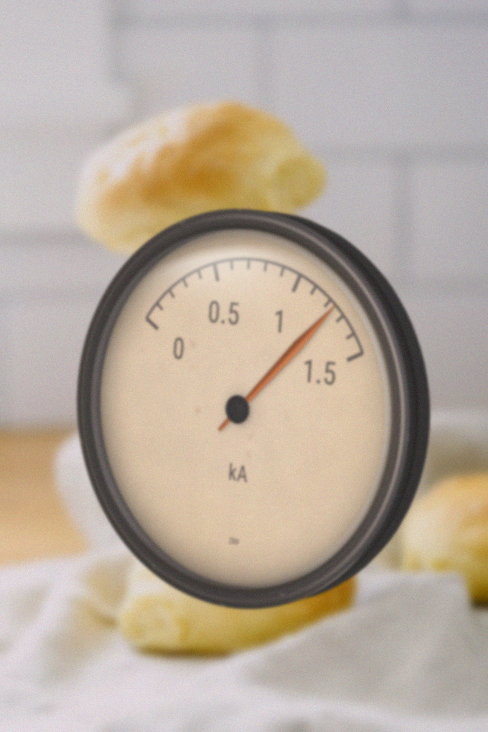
1.25,kA
